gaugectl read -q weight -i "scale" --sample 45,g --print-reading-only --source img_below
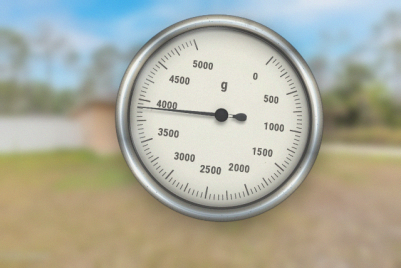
3900,g
